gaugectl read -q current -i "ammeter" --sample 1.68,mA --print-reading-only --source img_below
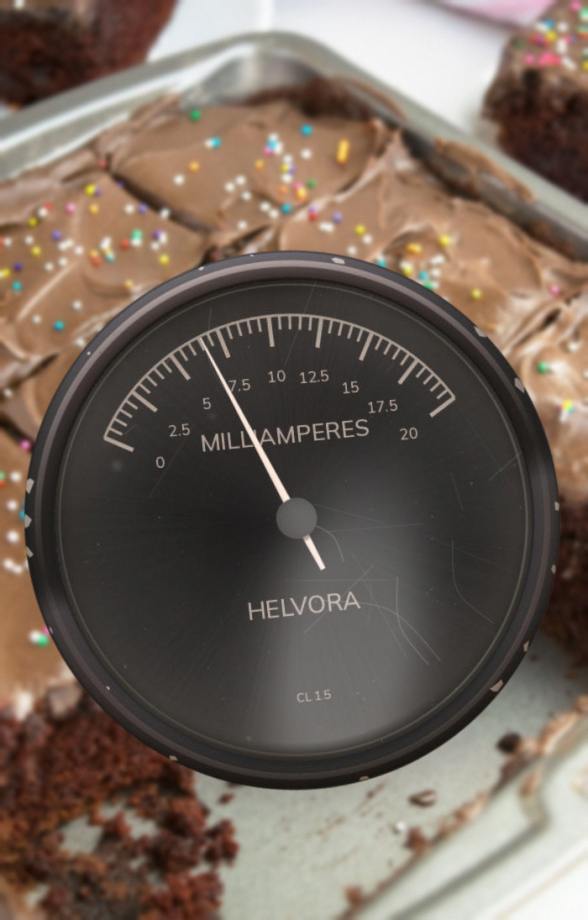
6.5,mA
